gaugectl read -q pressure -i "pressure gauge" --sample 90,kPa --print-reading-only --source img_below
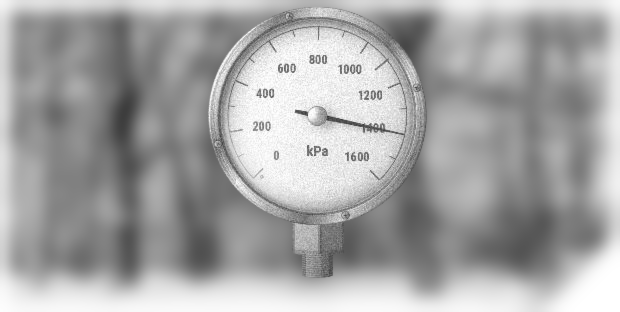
1400,kPa
